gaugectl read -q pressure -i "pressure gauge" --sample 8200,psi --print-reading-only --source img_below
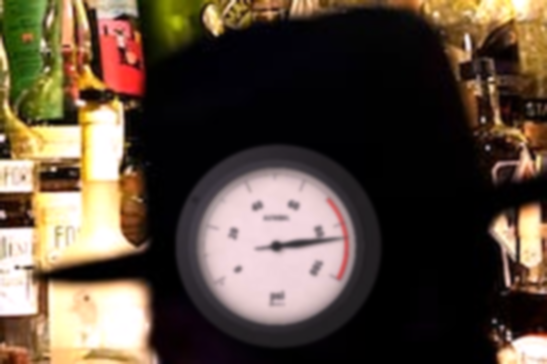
85,psi
